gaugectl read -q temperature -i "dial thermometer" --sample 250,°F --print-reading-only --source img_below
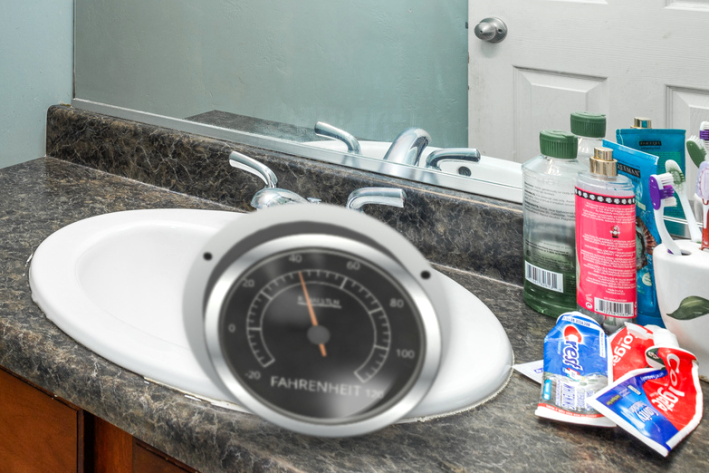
40,°F
